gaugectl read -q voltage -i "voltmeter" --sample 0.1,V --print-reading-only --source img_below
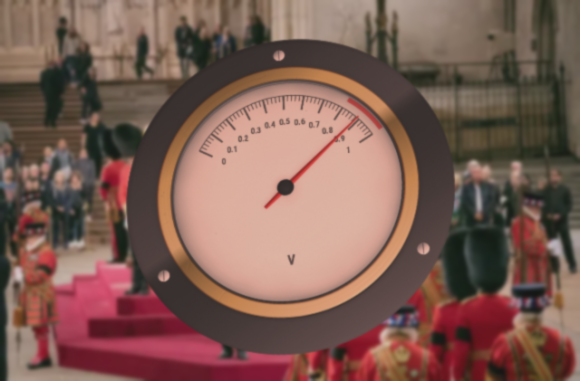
0.9,V
